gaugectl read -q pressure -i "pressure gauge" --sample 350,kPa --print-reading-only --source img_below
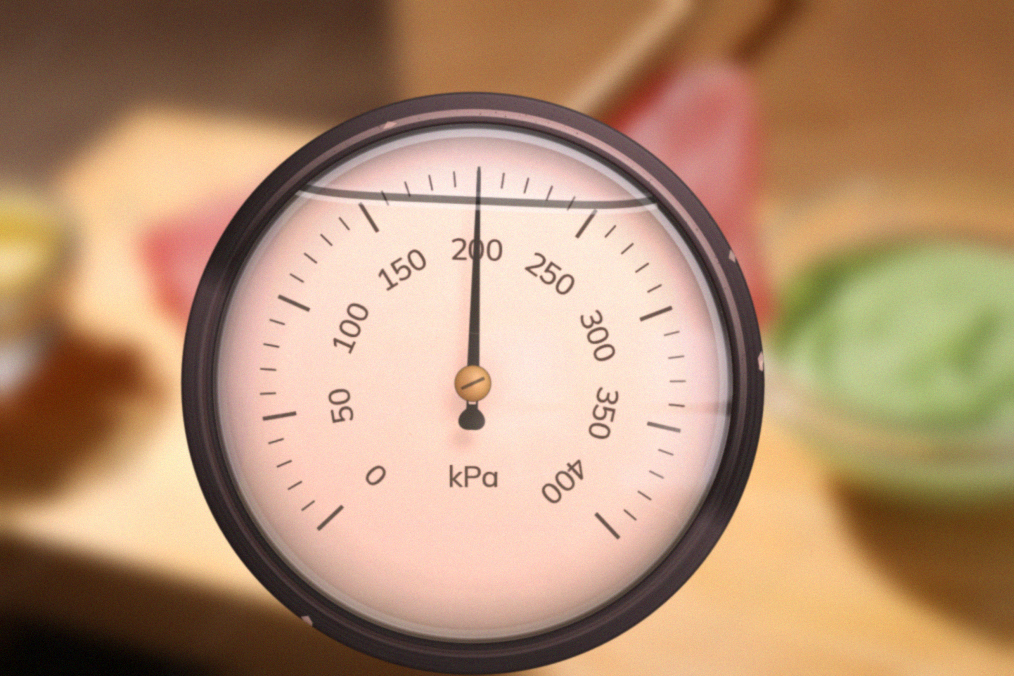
200,kPa
